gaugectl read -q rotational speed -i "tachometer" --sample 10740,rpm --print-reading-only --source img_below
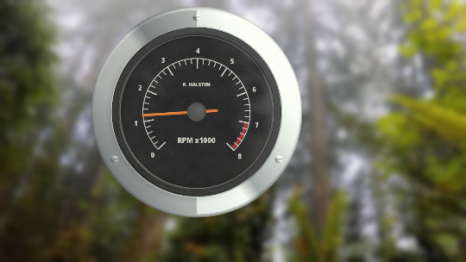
1200,rpm
